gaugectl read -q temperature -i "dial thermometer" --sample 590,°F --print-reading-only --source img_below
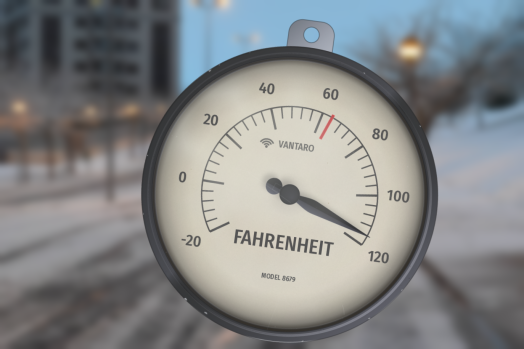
116,°F
